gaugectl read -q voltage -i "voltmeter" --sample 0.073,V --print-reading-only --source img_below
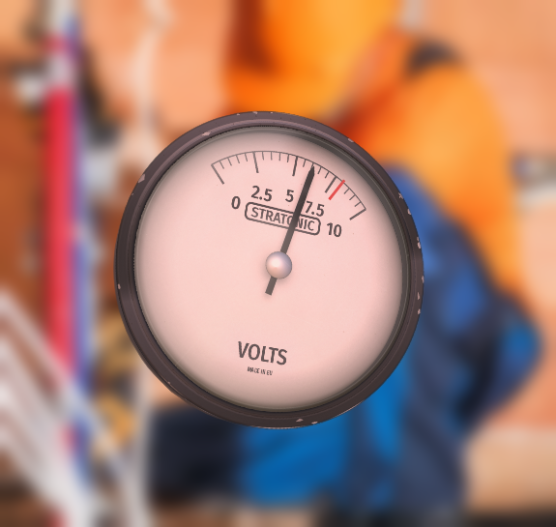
6,V
